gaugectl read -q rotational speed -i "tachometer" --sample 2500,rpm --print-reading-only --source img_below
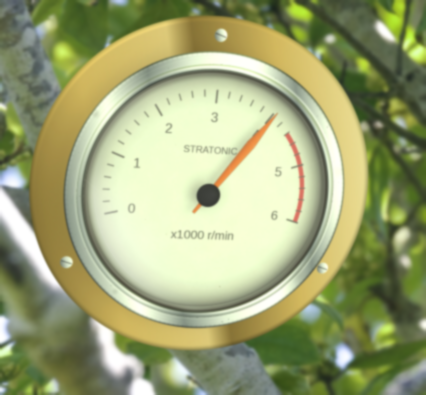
4000,rpm
